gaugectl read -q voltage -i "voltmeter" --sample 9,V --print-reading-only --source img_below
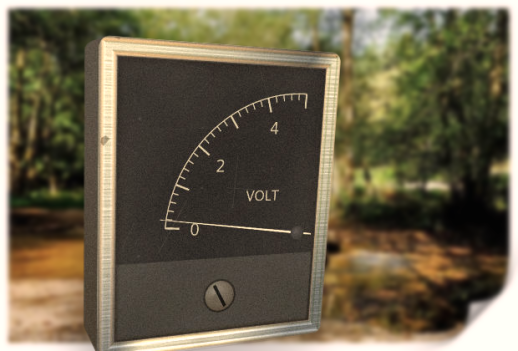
0.2,V
